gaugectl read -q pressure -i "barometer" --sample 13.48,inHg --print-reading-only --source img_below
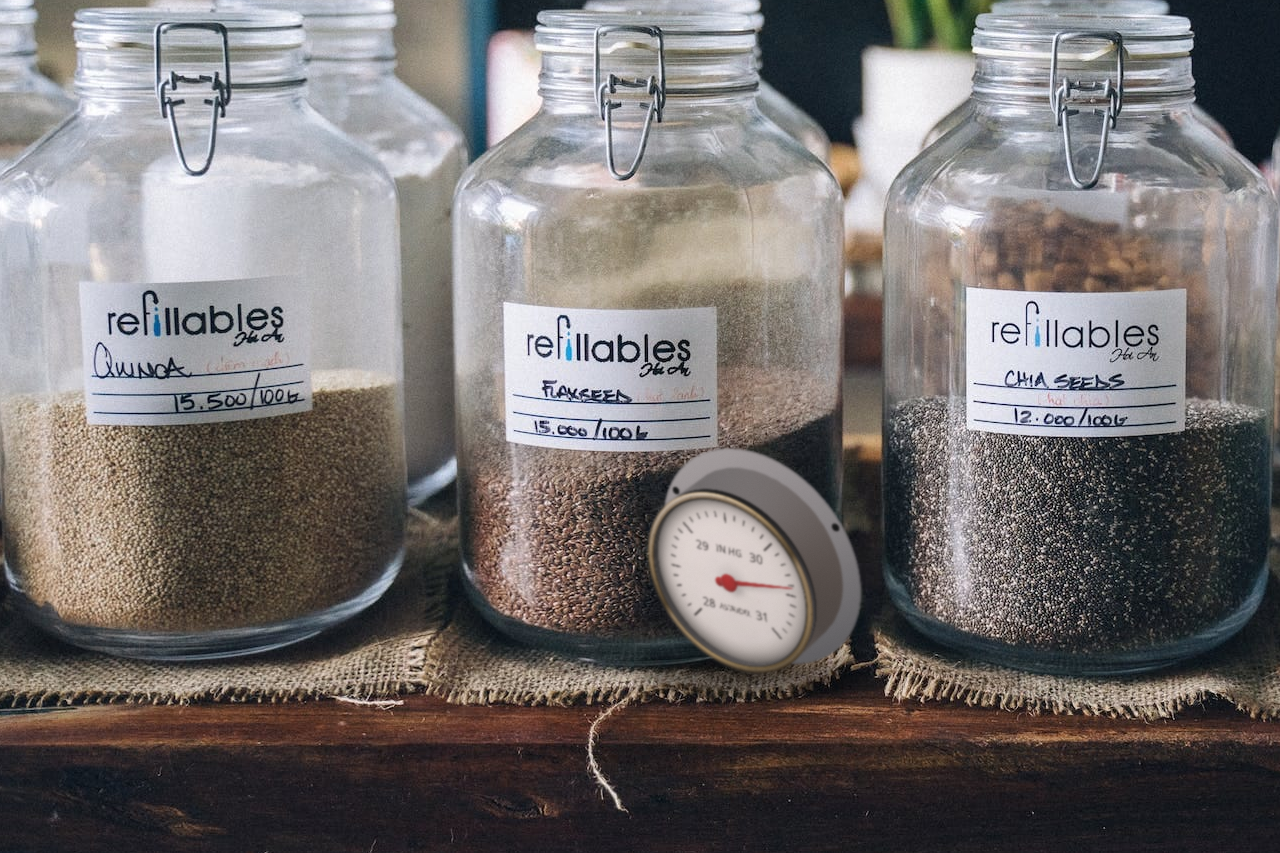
30.4,inHg
